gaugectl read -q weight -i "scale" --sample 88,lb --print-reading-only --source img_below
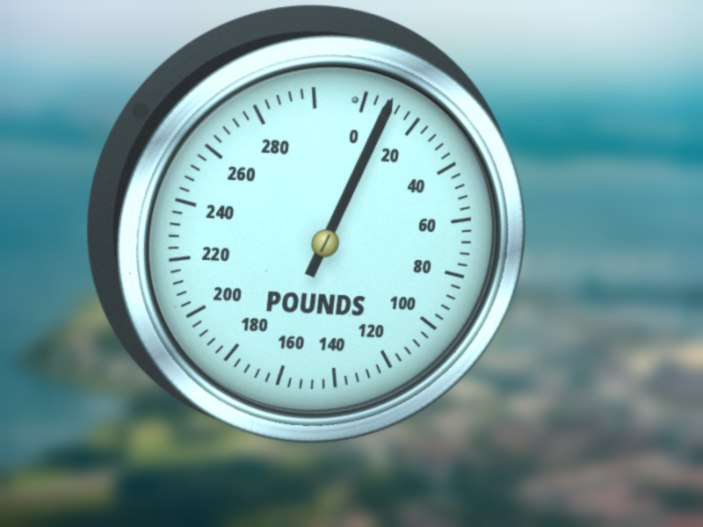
8,lb
